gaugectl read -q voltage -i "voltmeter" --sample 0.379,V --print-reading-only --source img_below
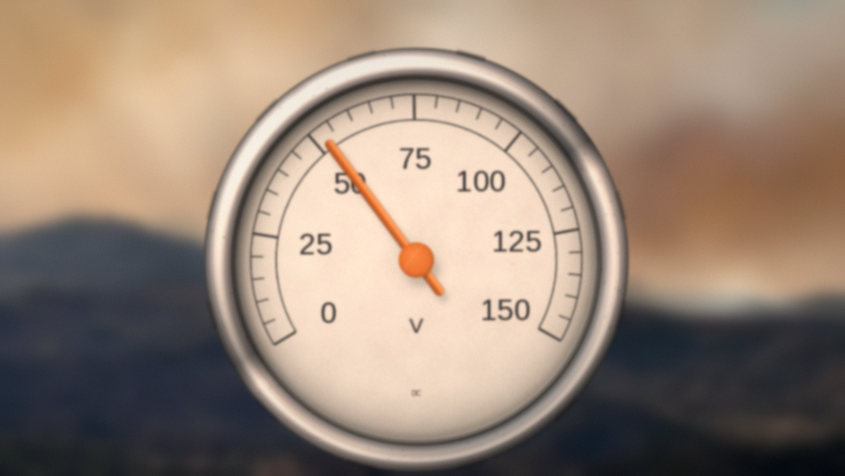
52.5,V
